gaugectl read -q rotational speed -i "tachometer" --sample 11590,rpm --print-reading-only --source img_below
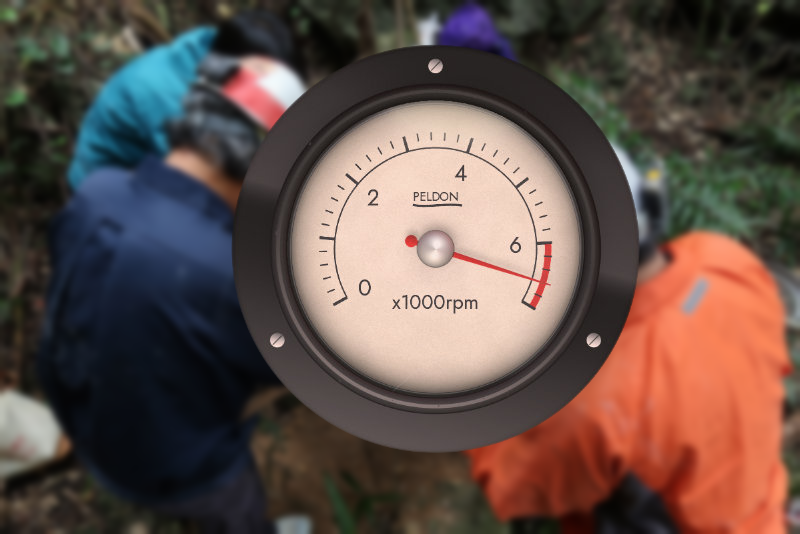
6600,rpm
